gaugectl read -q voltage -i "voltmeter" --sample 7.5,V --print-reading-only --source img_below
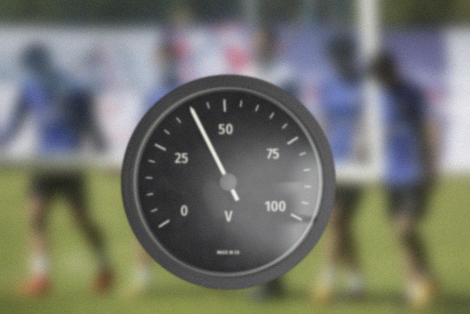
40,V
